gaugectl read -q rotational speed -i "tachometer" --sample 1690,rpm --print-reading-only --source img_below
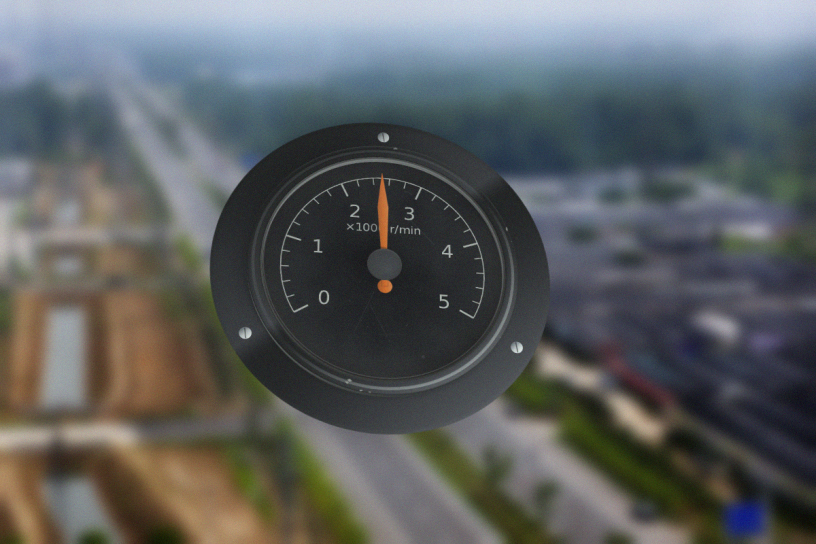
2500,rpm
